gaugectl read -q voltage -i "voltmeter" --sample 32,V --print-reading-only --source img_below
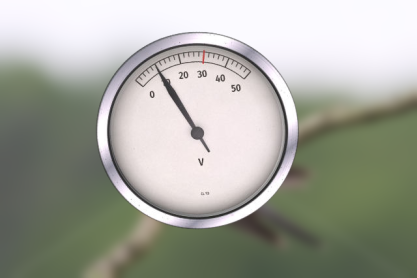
10,V
